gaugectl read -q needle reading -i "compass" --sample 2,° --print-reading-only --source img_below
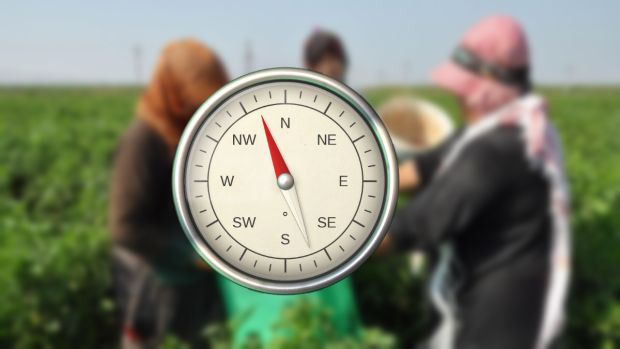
340,°
